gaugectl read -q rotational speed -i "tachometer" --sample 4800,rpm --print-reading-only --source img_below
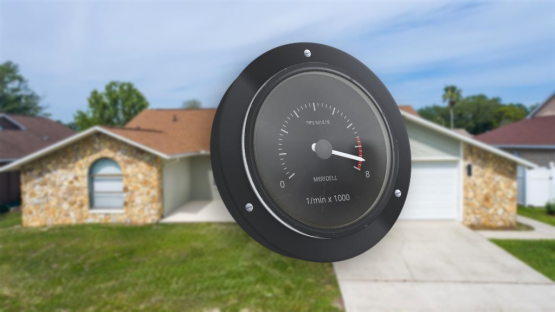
7600,rpm
